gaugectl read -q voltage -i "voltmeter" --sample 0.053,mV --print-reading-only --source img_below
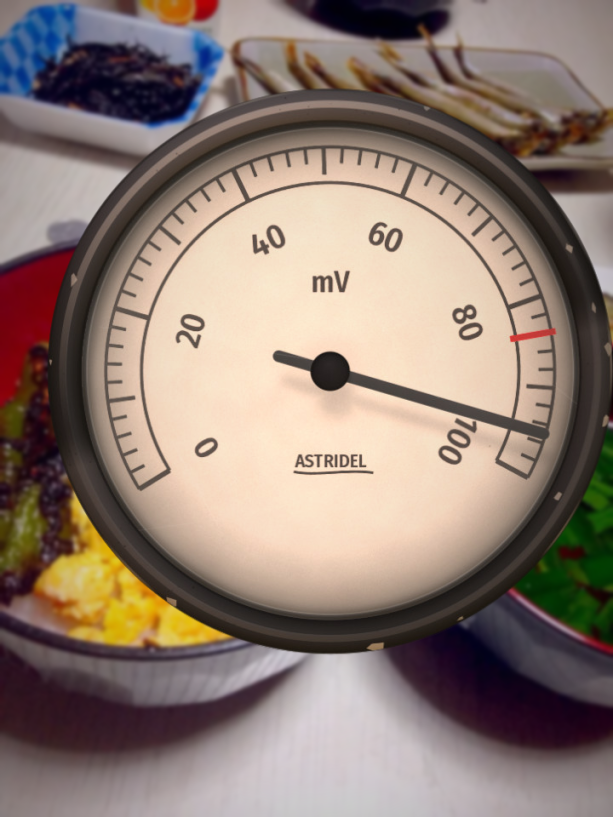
95,mV
